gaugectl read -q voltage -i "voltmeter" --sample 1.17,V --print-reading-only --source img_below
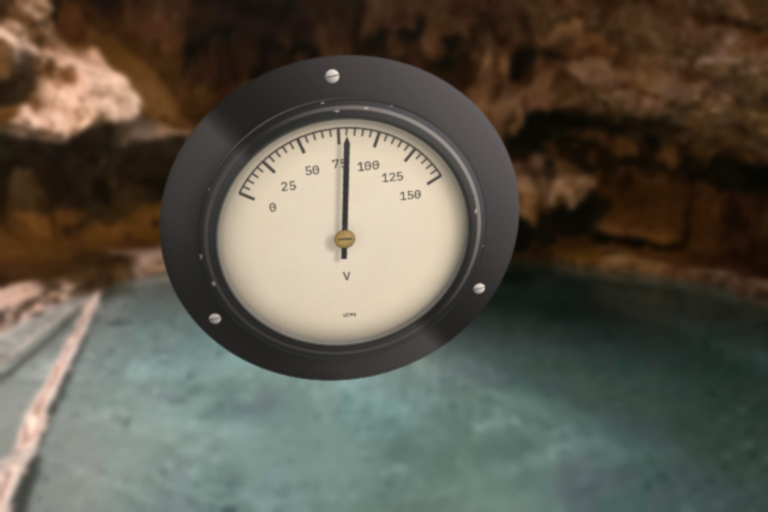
80,V
